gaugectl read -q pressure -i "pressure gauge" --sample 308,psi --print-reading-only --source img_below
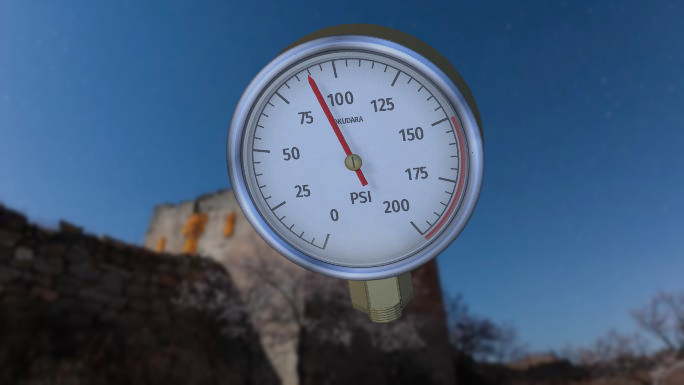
90,psi
